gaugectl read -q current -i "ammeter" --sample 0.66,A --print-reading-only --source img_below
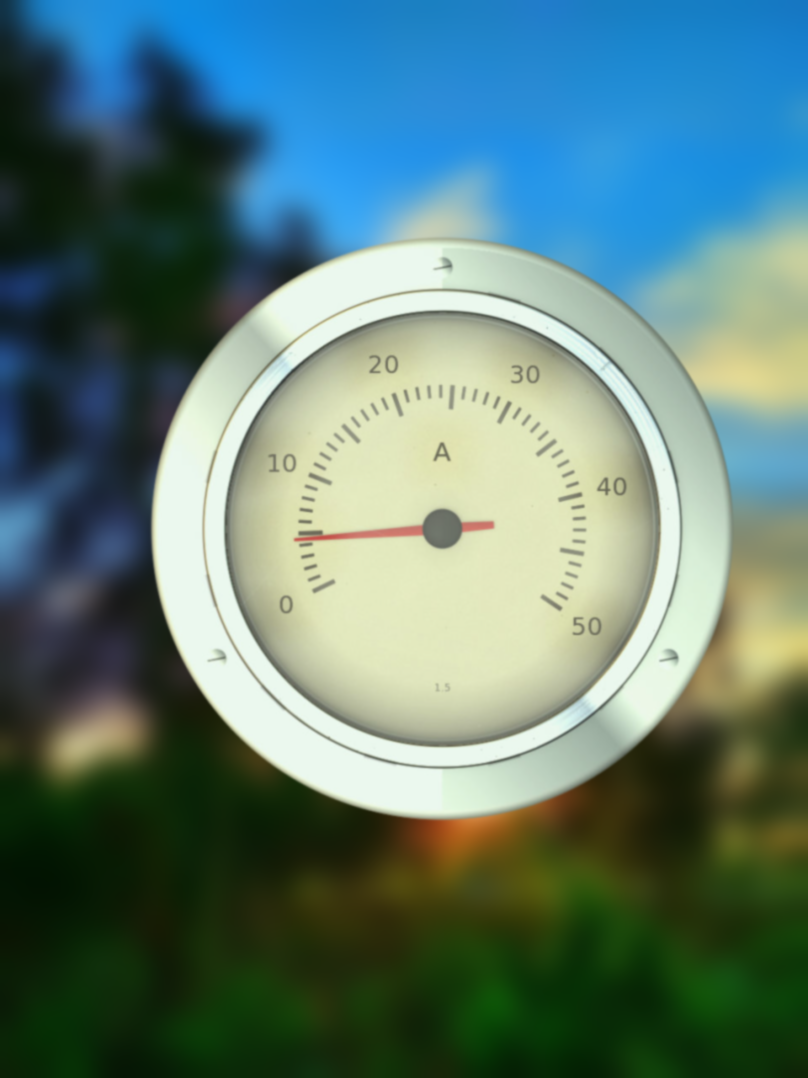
4.5,A
